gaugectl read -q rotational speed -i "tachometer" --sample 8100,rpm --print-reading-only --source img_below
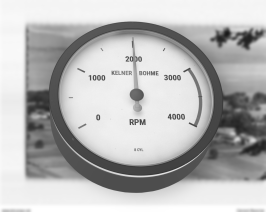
2000,rpm
